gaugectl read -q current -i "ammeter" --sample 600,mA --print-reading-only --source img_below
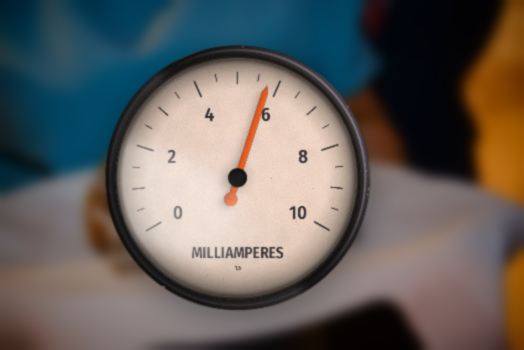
5.75,mA
